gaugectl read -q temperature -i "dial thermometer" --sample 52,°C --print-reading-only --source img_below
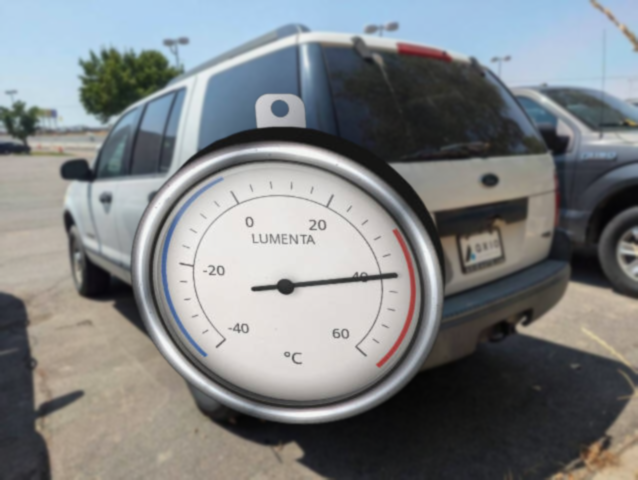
40,°C
